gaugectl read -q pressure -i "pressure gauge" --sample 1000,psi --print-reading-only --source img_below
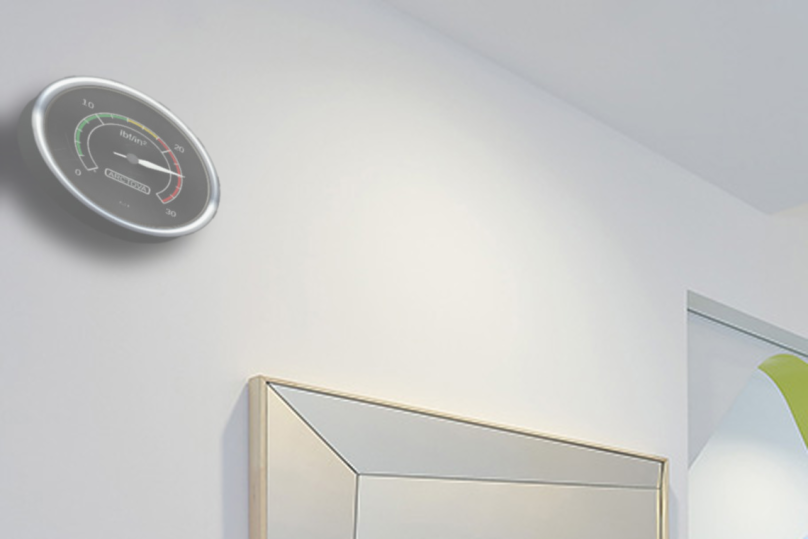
24,psi
